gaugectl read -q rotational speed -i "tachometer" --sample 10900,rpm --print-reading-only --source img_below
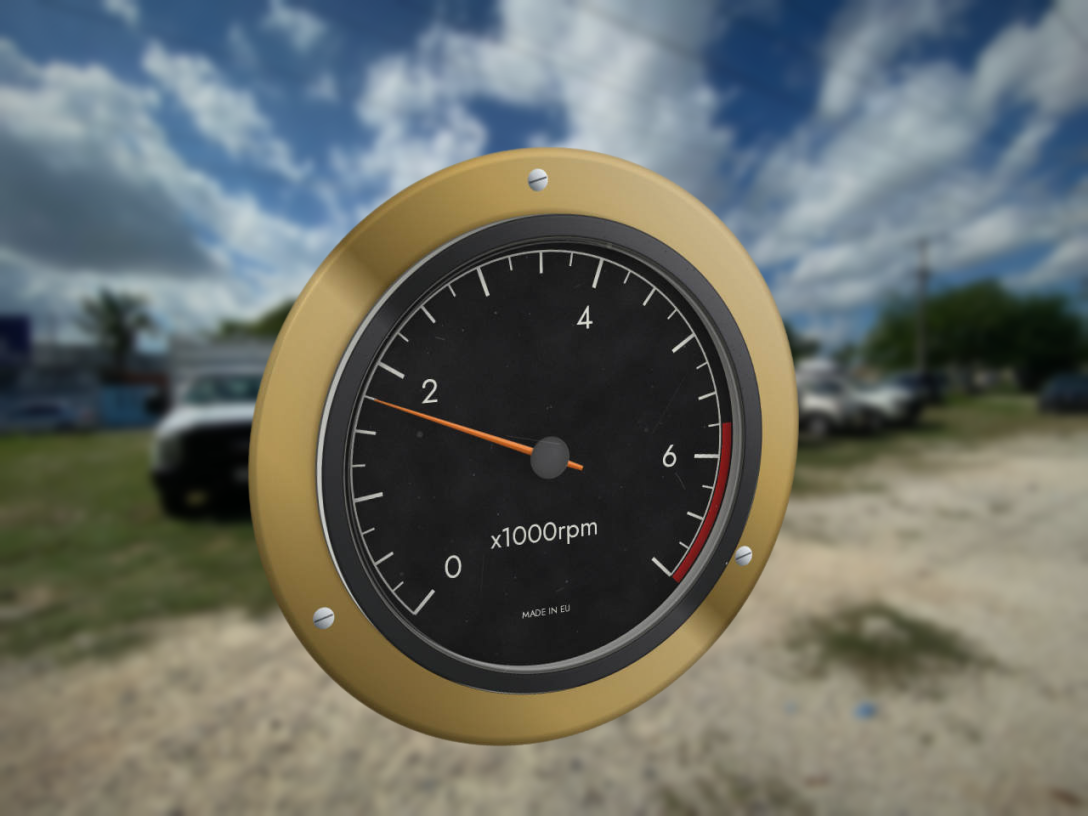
1750,rpm
